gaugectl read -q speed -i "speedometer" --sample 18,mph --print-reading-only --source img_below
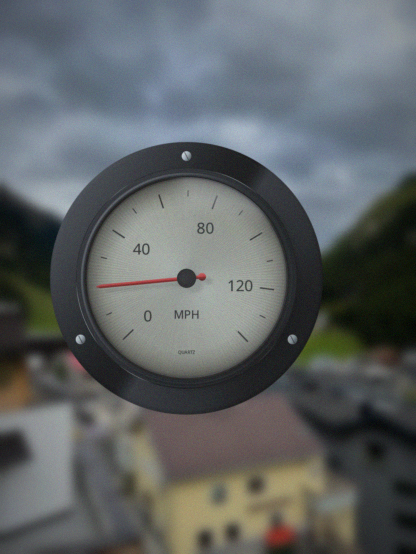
20,mph
